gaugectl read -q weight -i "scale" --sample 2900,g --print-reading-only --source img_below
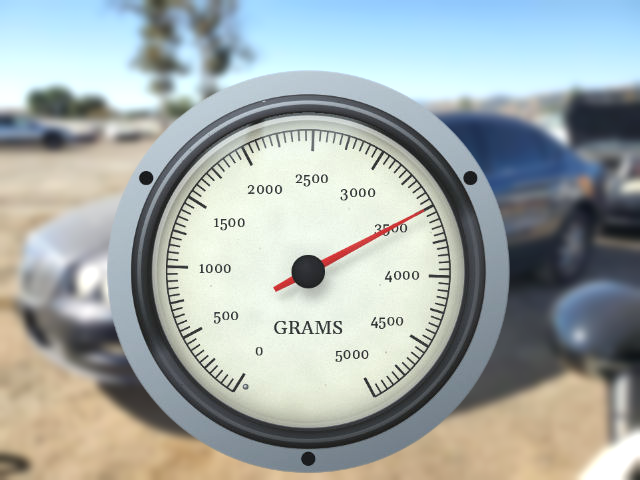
3500,g
